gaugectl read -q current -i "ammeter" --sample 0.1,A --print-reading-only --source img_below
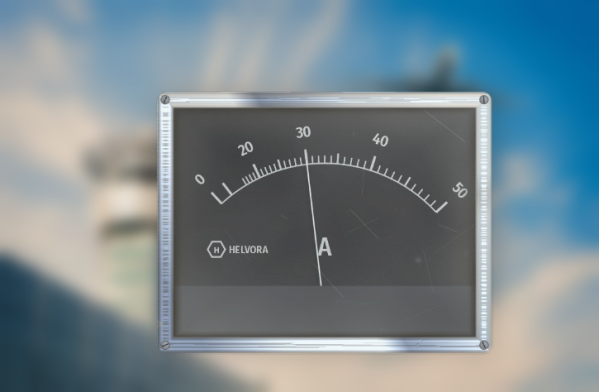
30,A
